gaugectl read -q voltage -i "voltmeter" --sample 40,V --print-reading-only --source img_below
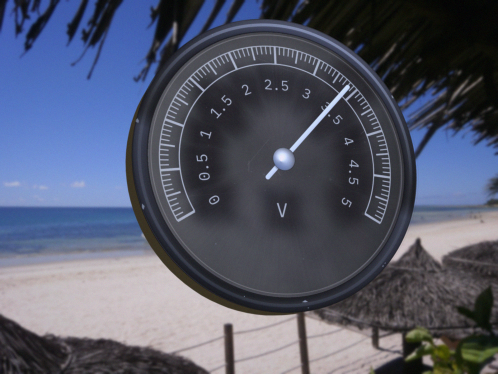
3.4,V
